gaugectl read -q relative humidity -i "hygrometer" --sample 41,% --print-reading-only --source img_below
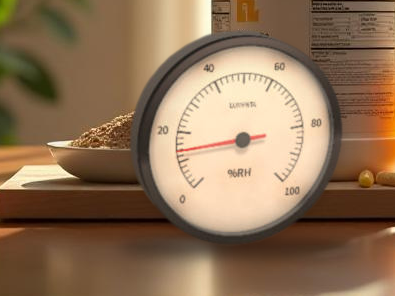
14,%
